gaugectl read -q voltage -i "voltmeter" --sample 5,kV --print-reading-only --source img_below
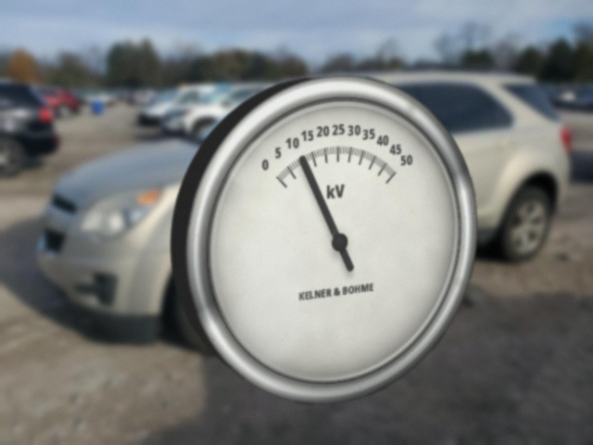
10,kV
